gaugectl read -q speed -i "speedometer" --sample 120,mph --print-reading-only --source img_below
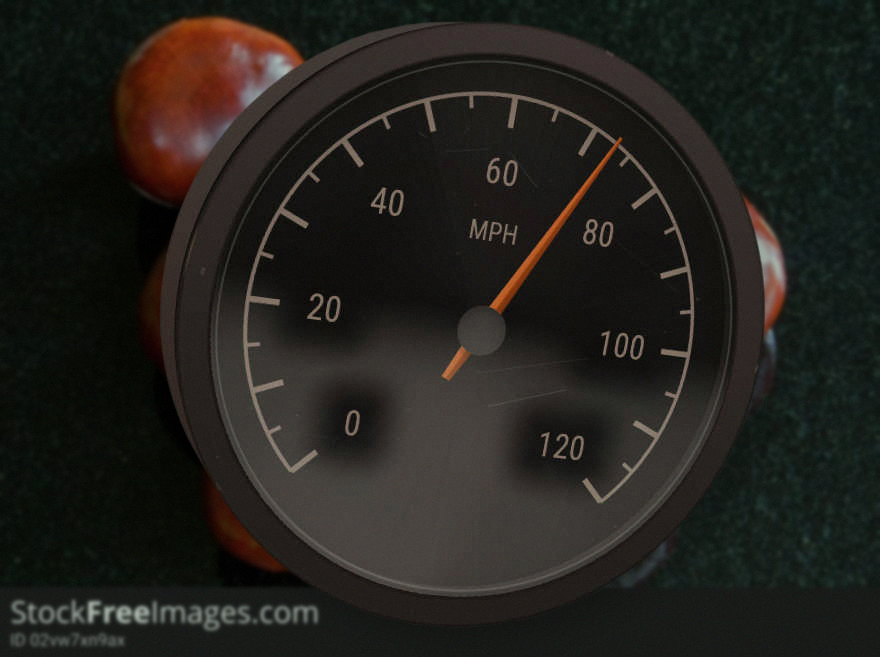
72.5,mph
